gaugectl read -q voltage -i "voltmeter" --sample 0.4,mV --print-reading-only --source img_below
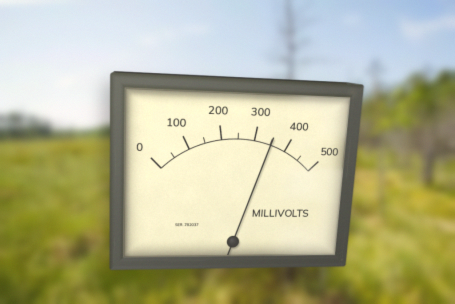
350,mV
